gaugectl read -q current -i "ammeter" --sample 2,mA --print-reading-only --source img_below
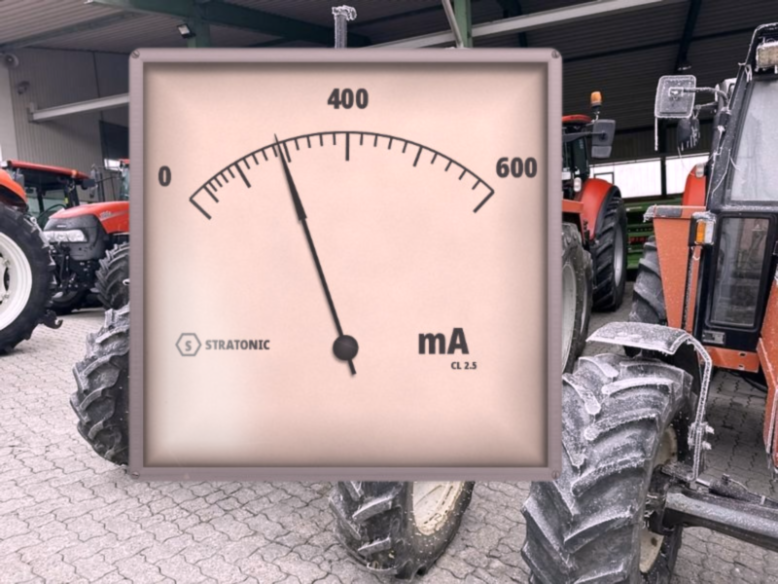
290,mA
